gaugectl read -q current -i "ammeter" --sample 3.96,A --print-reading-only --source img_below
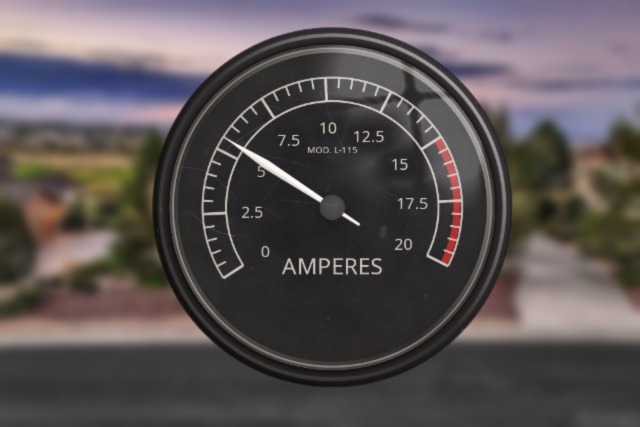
5.5,A
